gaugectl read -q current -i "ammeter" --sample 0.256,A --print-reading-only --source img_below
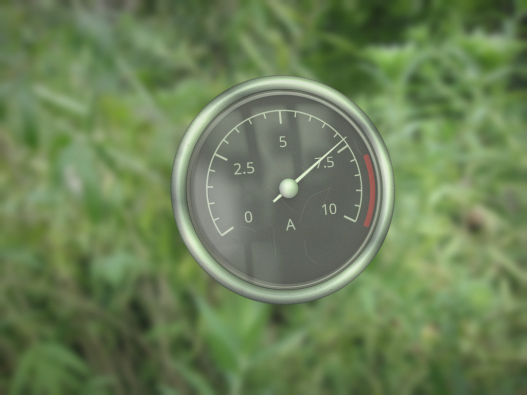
7.25,A
